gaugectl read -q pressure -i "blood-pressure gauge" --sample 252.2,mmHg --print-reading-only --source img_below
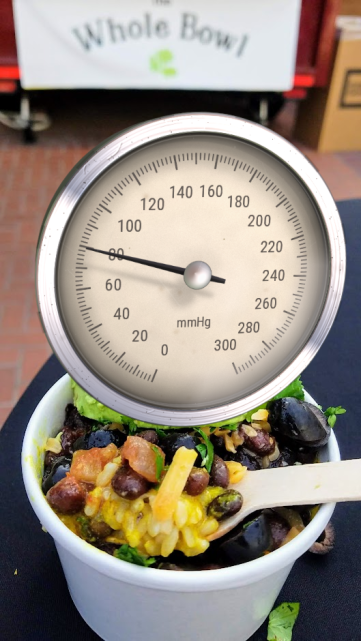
80,mmHg
